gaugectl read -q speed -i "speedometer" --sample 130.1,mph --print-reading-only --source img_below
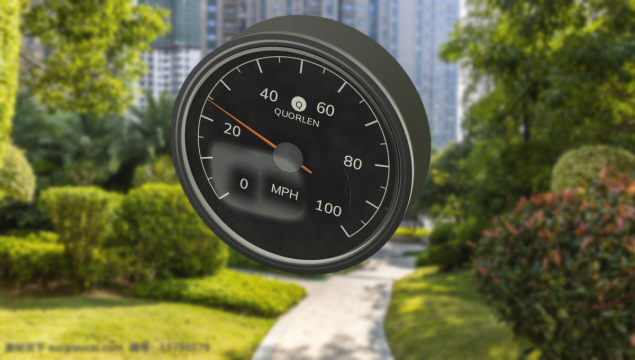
25,mph
